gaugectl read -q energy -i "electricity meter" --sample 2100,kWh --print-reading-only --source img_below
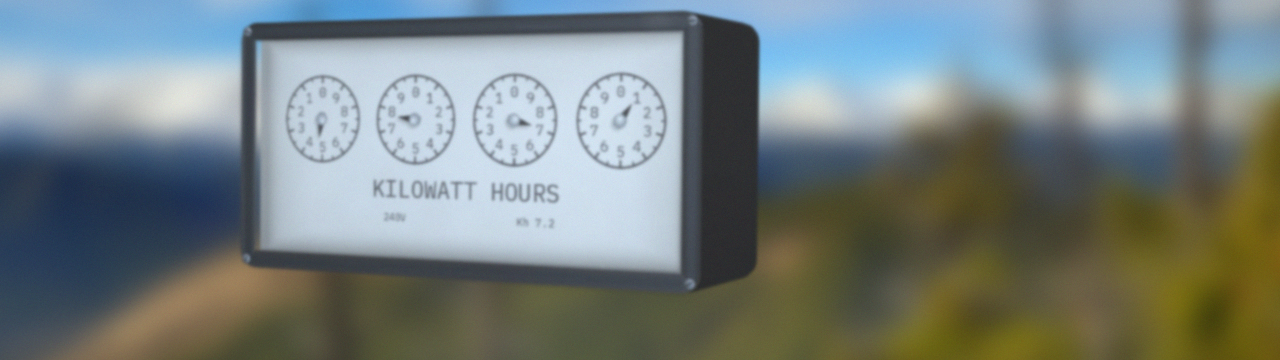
4771,kWh
